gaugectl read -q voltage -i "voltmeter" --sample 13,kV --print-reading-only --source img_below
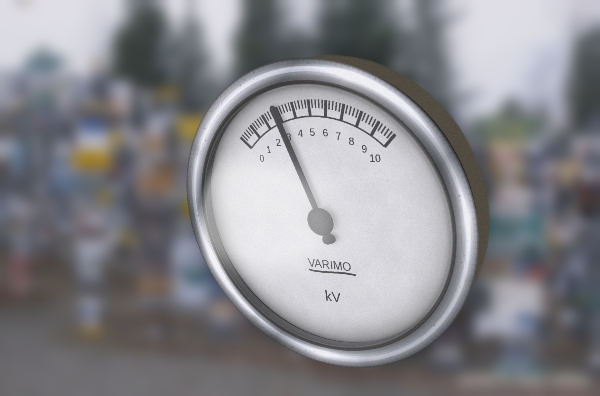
3,kV
